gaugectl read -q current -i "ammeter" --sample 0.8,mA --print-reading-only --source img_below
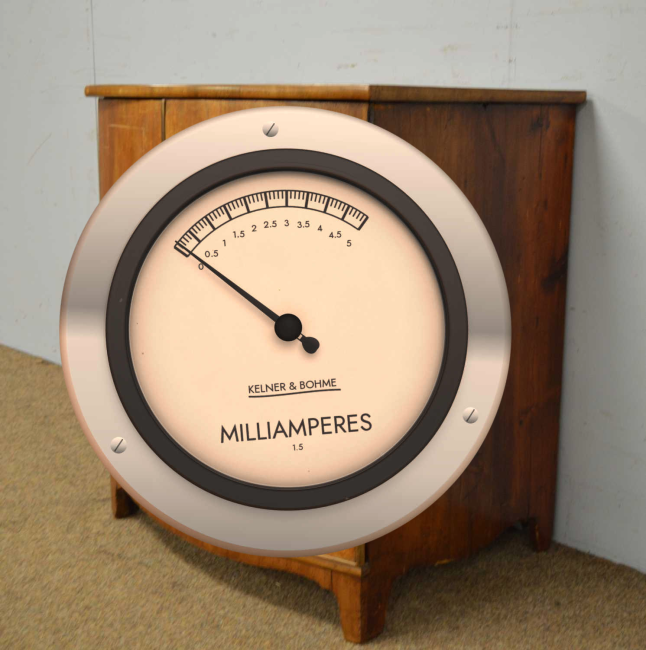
0.1,mA
